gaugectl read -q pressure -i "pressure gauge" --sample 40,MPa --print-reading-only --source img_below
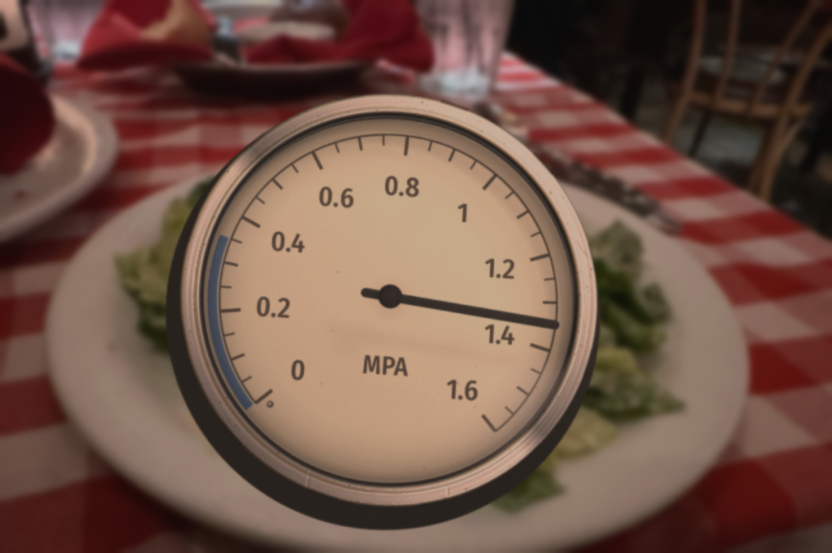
1.35,MPa
